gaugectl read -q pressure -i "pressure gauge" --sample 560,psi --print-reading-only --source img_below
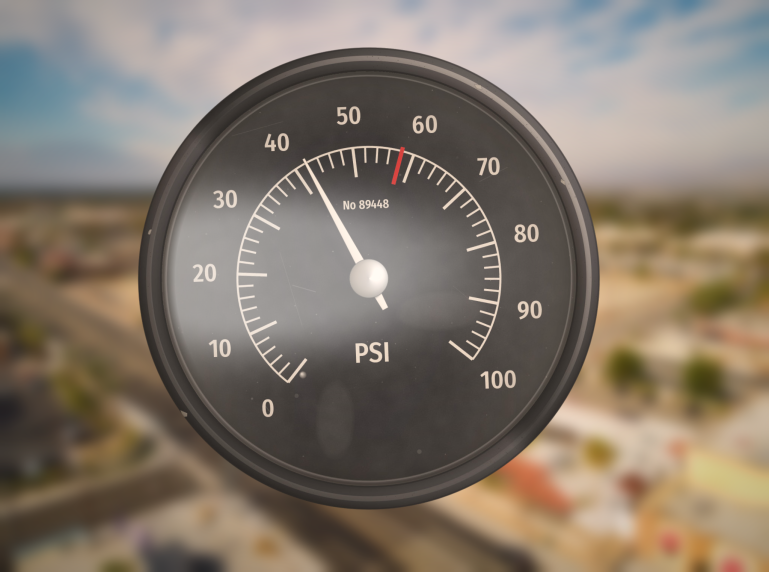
42,psi
